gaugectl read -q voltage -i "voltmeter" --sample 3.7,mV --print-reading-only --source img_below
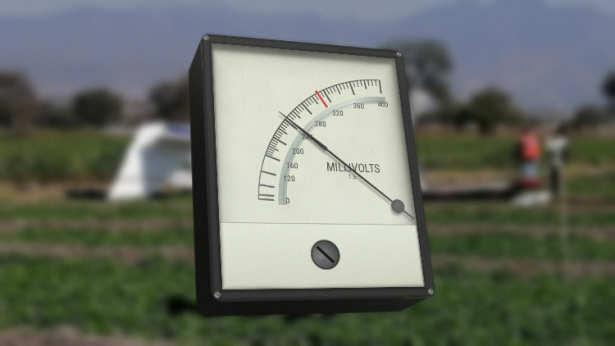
240,mV
